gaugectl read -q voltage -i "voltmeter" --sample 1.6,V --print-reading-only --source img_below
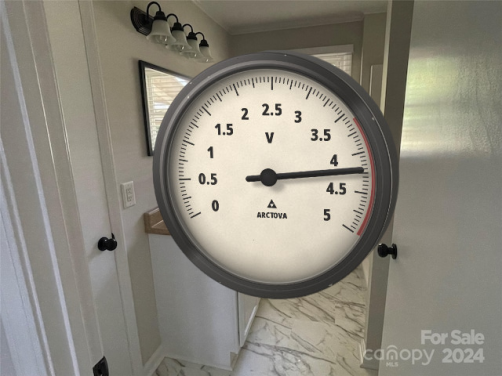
4.2,V
